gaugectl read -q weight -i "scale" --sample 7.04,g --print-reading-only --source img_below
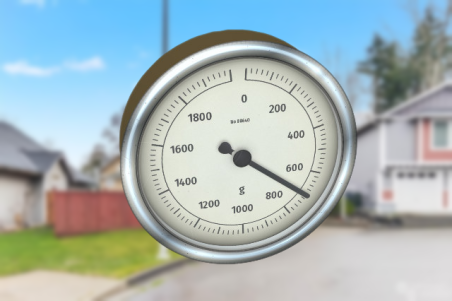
700,g
